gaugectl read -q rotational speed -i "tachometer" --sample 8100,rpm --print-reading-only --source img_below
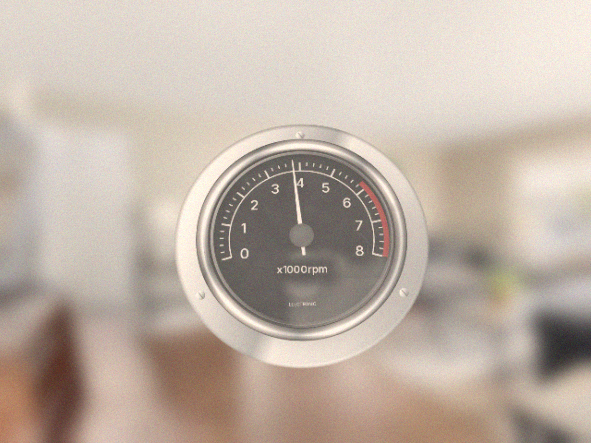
3800,rpm
